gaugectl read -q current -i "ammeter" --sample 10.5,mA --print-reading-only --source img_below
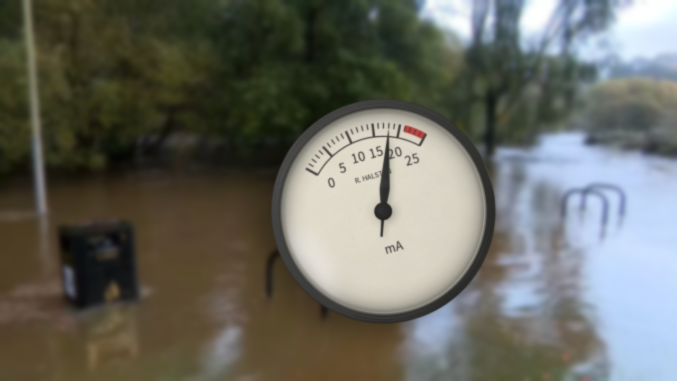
18,mA
